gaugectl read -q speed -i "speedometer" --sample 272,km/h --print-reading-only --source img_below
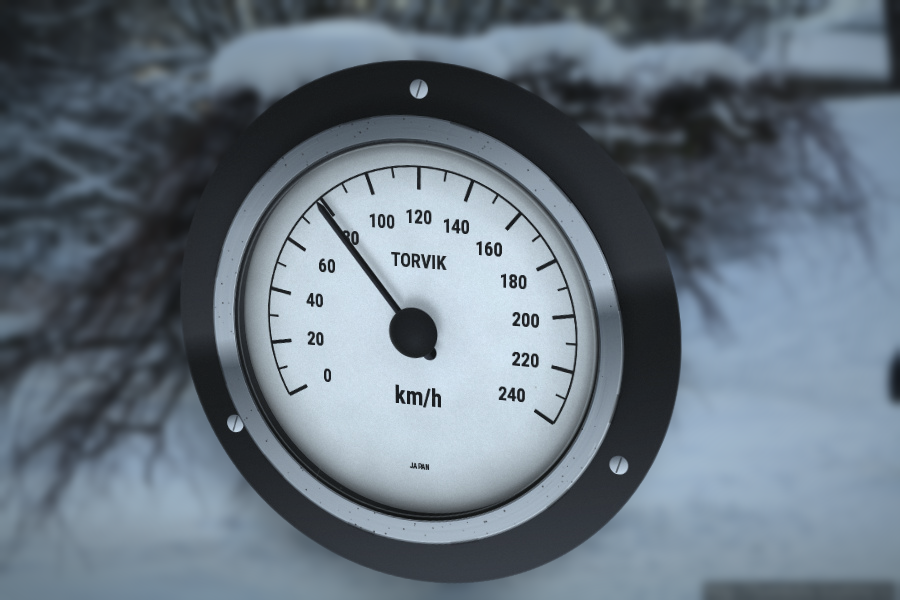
80,km/h
